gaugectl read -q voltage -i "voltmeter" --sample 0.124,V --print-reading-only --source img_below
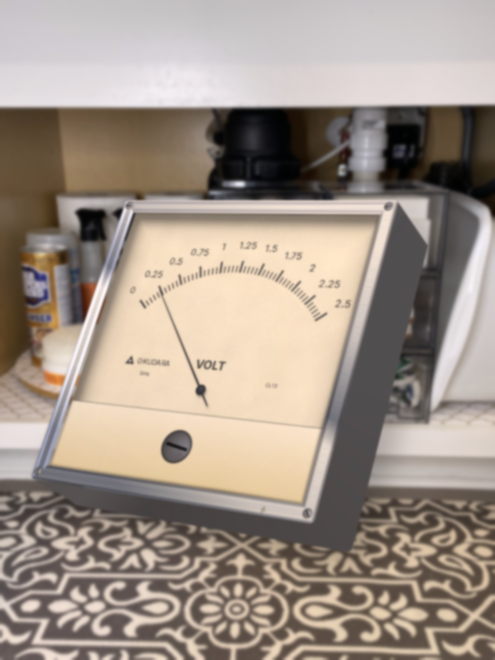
0.25,V
